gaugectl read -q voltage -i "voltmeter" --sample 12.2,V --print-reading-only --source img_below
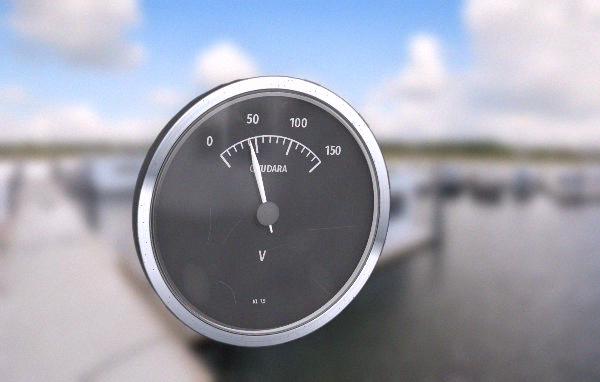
40,V
